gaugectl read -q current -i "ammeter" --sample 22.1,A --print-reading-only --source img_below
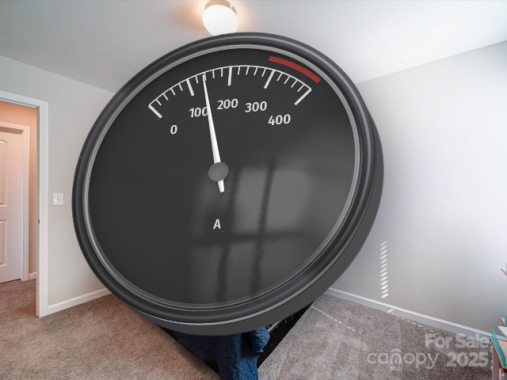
140,A
